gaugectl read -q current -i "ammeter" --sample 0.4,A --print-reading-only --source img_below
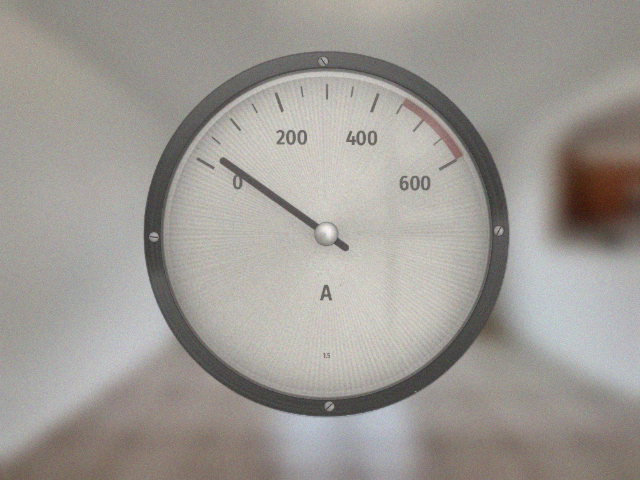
25,A
